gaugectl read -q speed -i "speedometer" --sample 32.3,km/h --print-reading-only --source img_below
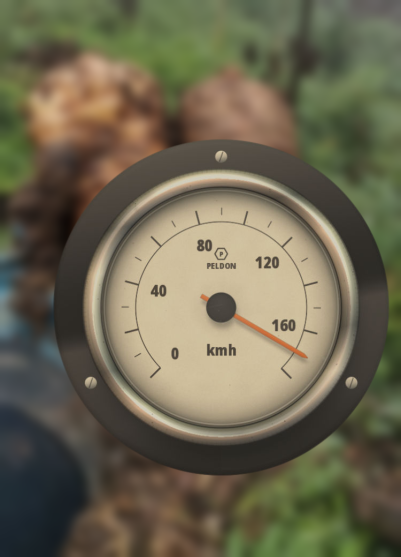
170,km/h
